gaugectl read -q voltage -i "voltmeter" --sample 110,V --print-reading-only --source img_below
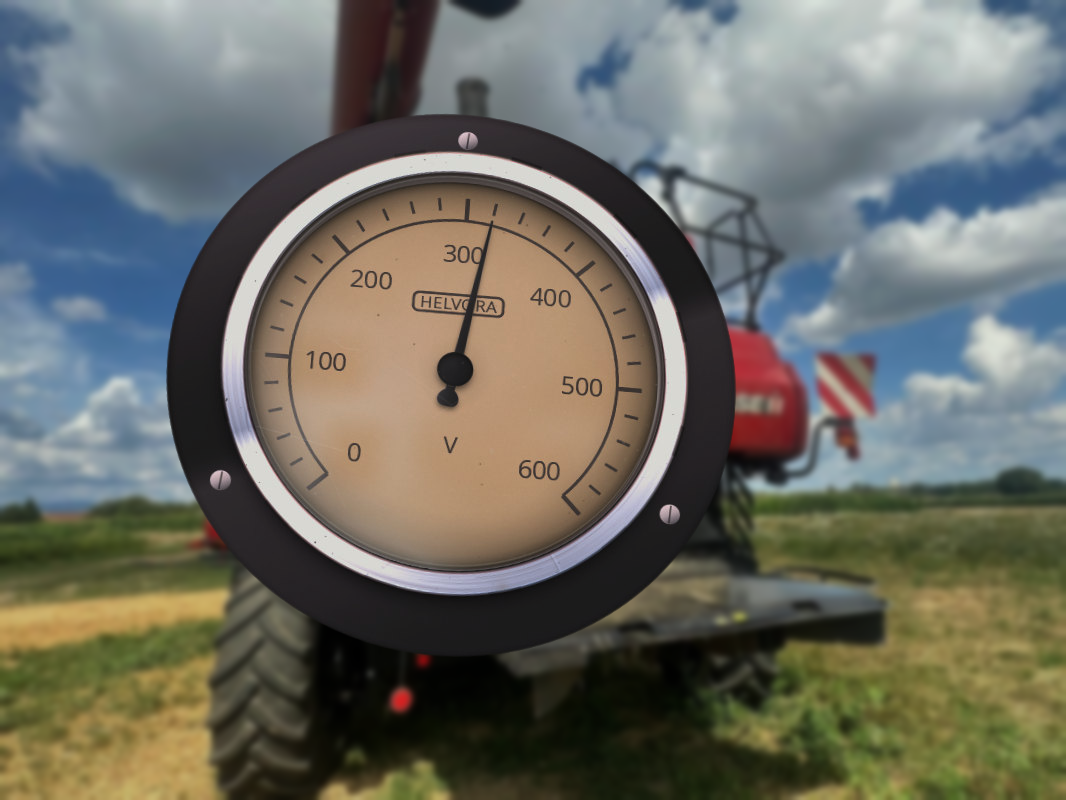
320,V
